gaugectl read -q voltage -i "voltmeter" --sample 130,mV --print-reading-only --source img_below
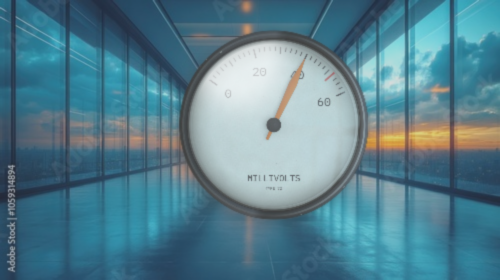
40,mV
